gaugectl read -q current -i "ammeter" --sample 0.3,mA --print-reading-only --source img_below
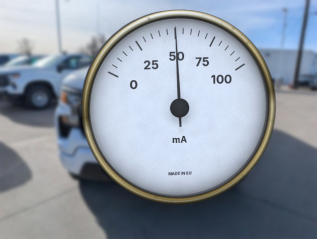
50,mA
